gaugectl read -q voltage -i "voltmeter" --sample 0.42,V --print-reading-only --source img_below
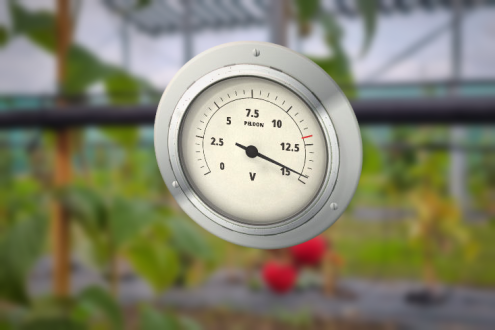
14.5,V
